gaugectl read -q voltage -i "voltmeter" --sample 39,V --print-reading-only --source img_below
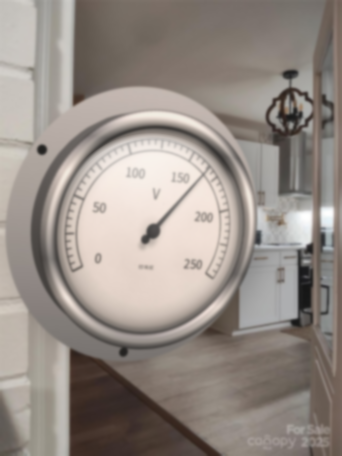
165,V
